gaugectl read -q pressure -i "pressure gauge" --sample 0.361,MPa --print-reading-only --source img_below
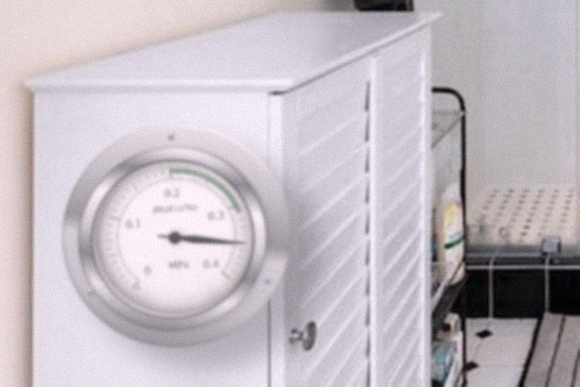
0.35,MPa
